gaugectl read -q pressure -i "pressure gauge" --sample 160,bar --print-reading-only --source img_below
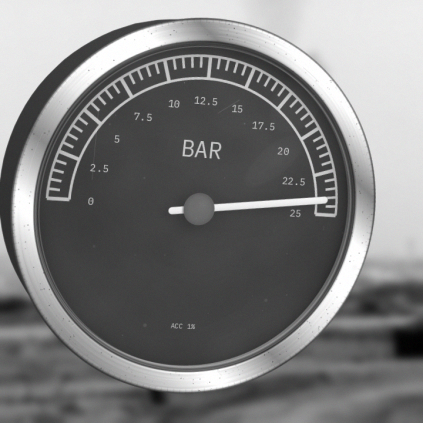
24,bar
